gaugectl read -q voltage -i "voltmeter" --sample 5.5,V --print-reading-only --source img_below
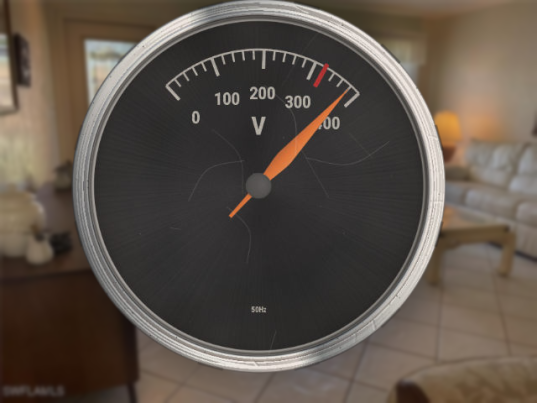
380,V
